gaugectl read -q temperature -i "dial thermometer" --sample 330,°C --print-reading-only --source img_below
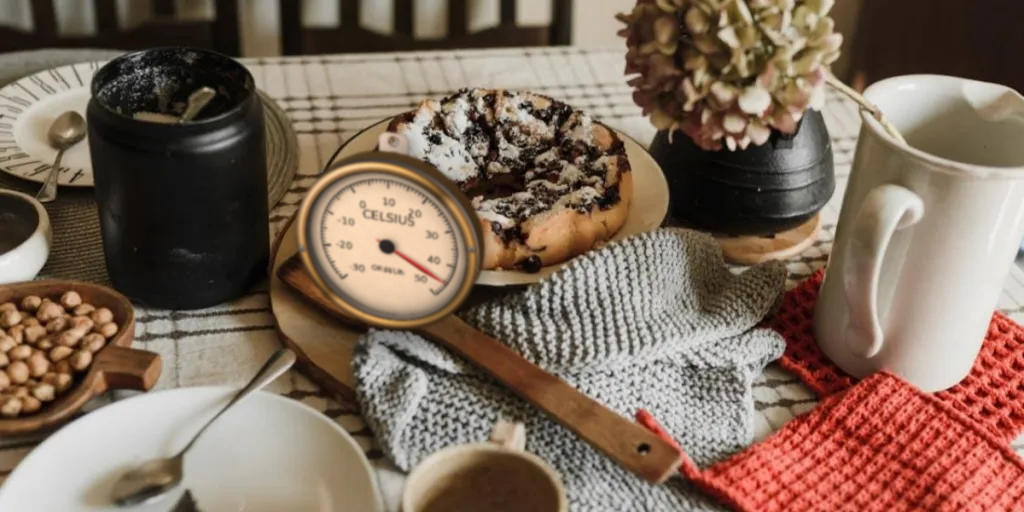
45,°C
